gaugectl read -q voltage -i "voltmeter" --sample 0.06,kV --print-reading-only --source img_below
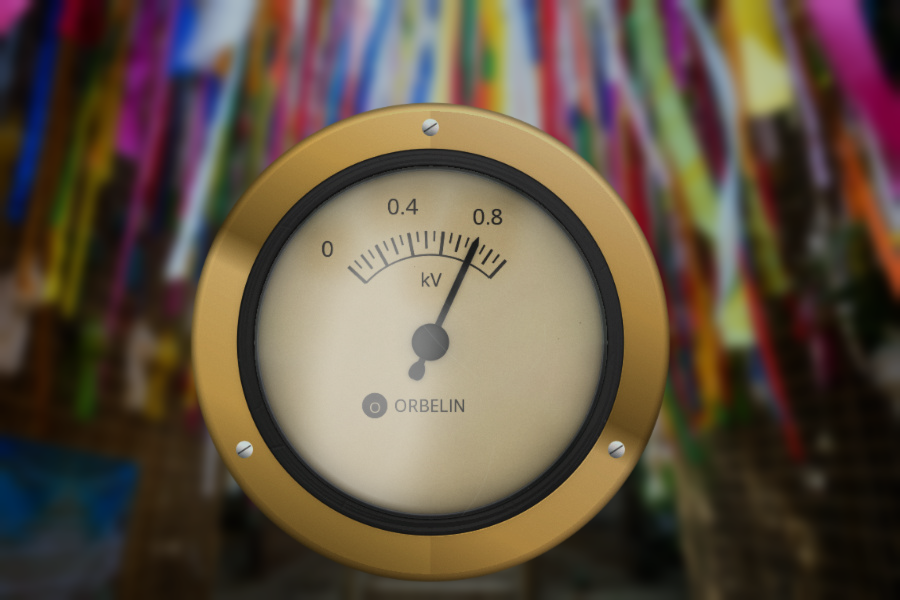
0.8,kV
